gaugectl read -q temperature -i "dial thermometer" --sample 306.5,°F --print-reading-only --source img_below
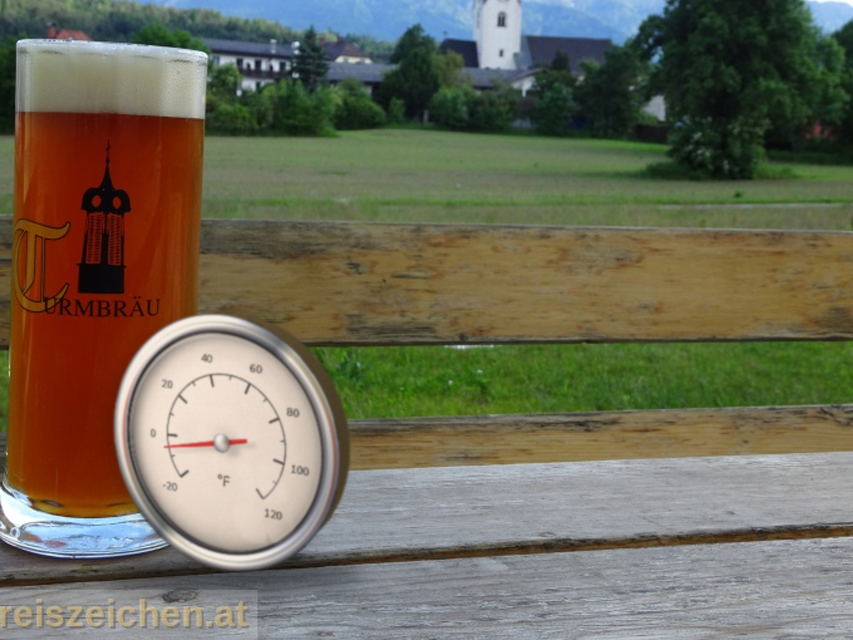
-5,°F
